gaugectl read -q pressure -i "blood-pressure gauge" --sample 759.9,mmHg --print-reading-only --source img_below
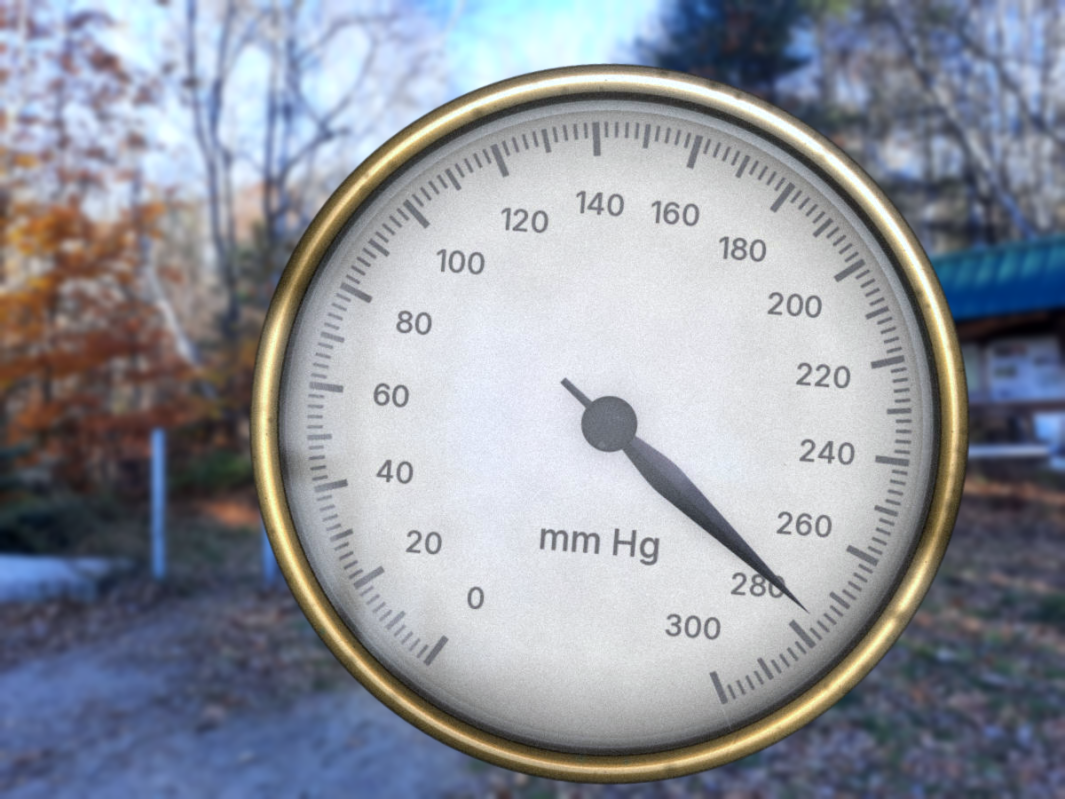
276,mmHg
